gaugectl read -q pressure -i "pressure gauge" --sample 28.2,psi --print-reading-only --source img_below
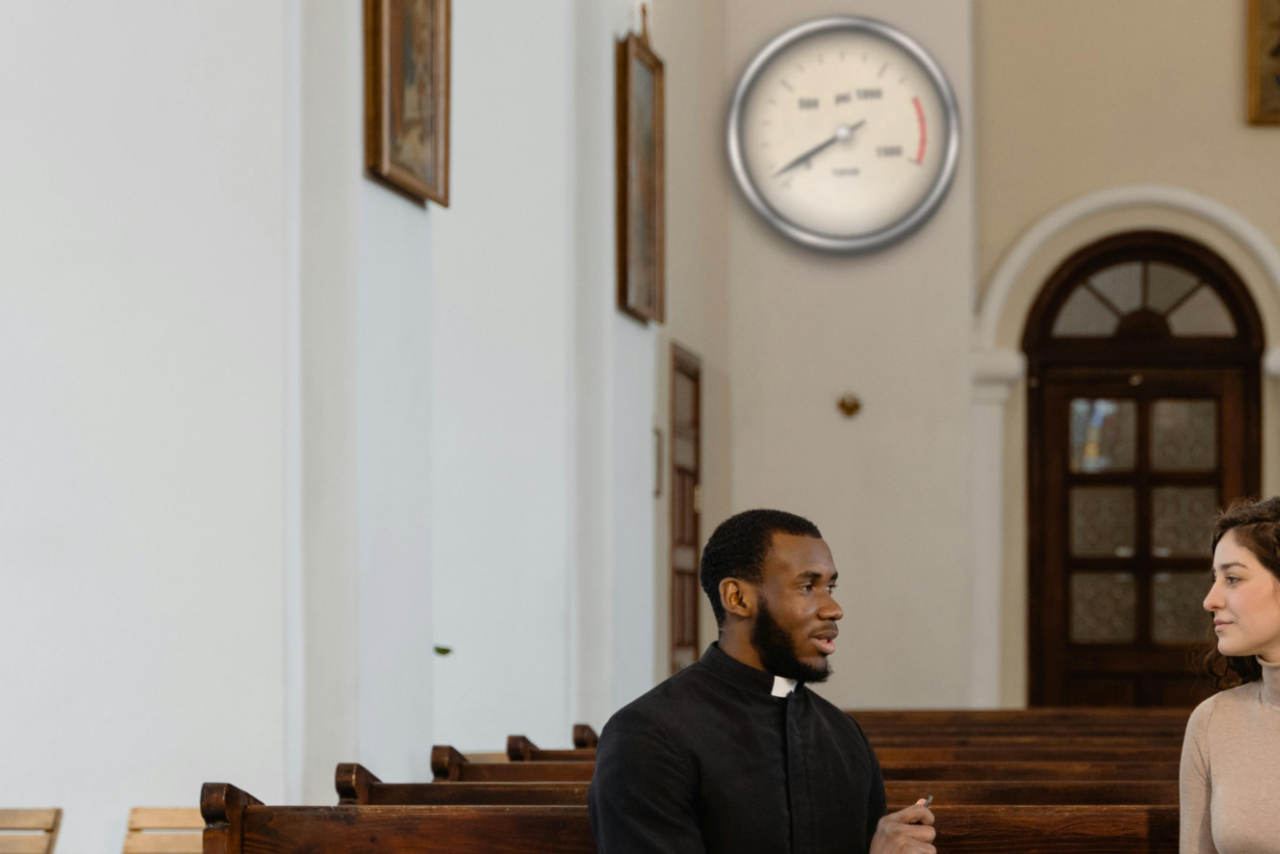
50,psi
